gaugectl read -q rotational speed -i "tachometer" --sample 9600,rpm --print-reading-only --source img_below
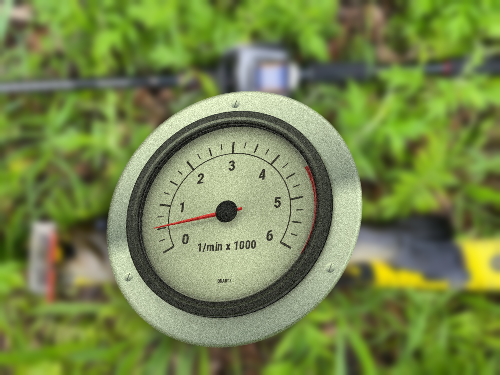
500,rpm
